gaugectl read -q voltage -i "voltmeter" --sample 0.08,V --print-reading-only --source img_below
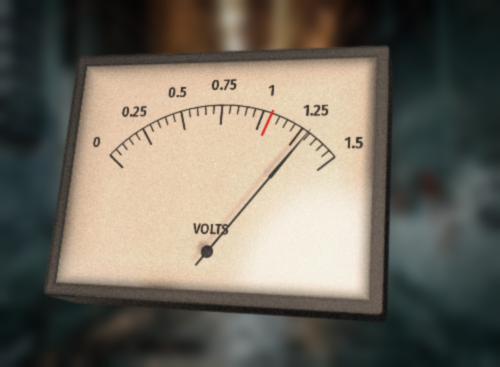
1.3,V
